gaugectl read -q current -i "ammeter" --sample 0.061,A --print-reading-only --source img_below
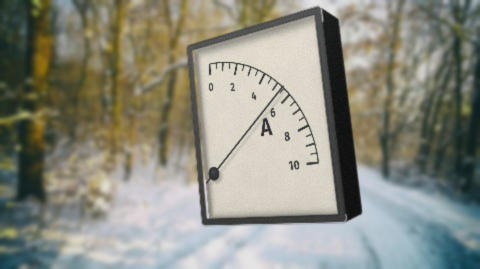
5.5,A
